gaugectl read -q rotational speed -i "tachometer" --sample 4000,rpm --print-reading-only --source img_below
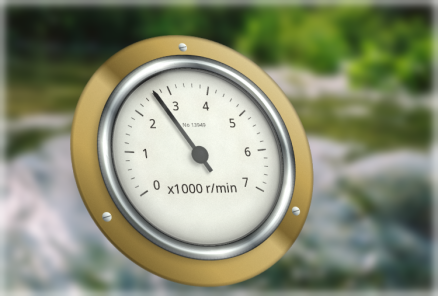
2600,rpm
